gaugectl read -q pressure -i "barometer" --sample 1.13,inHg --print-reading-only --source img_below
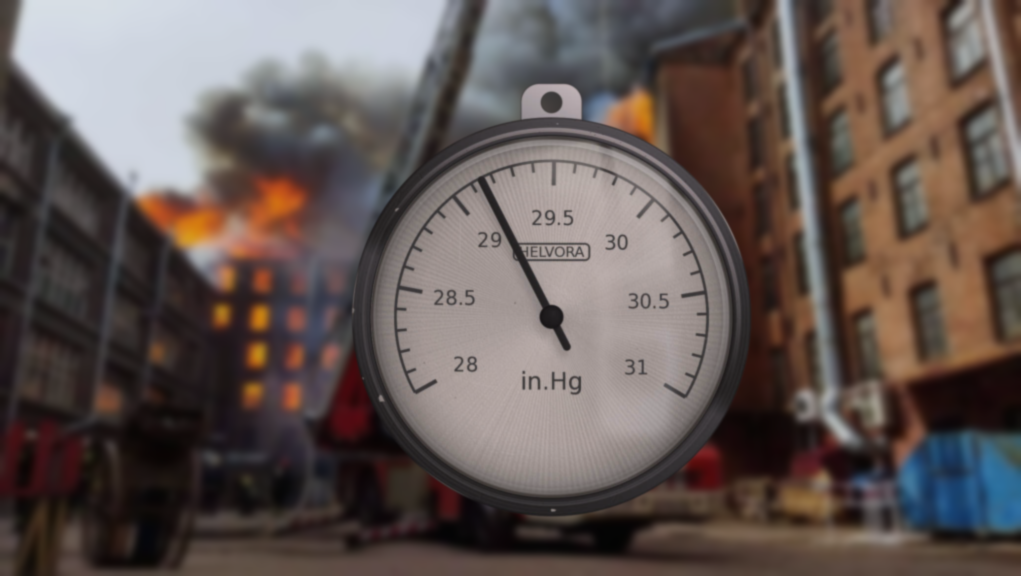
29.15,inHg
